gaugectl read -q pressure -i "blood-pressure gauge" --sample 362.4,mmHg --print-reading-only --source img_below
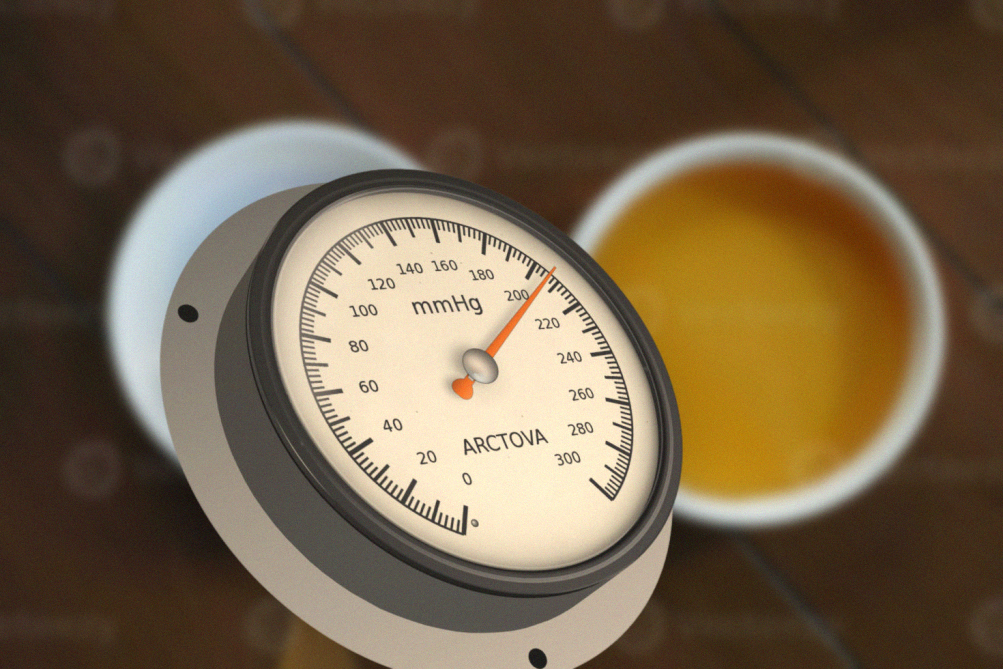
206,mmHg
